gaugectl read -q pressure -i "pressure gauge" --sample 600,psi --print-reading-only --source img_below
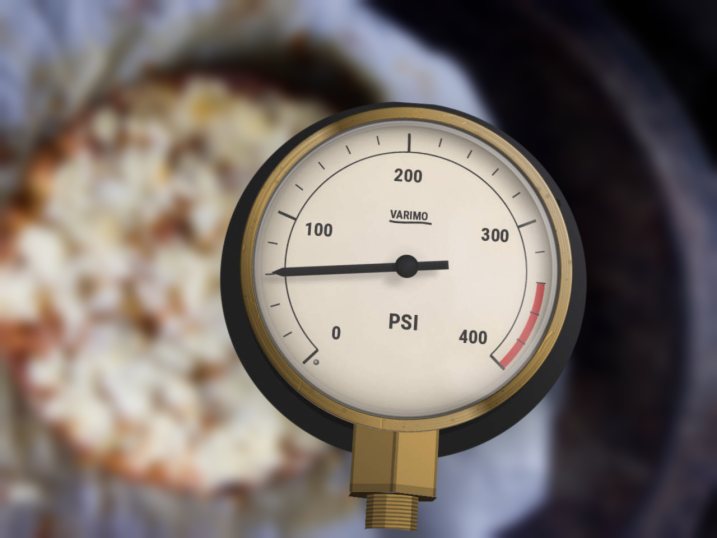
60,psi
